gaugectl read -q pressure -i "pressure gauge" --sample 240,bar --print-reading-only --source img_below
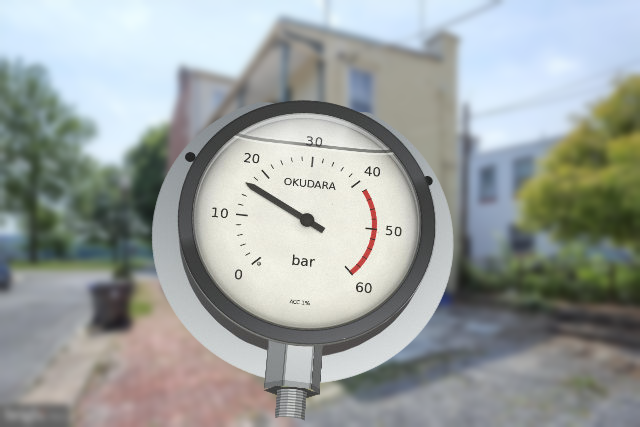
16,bar
